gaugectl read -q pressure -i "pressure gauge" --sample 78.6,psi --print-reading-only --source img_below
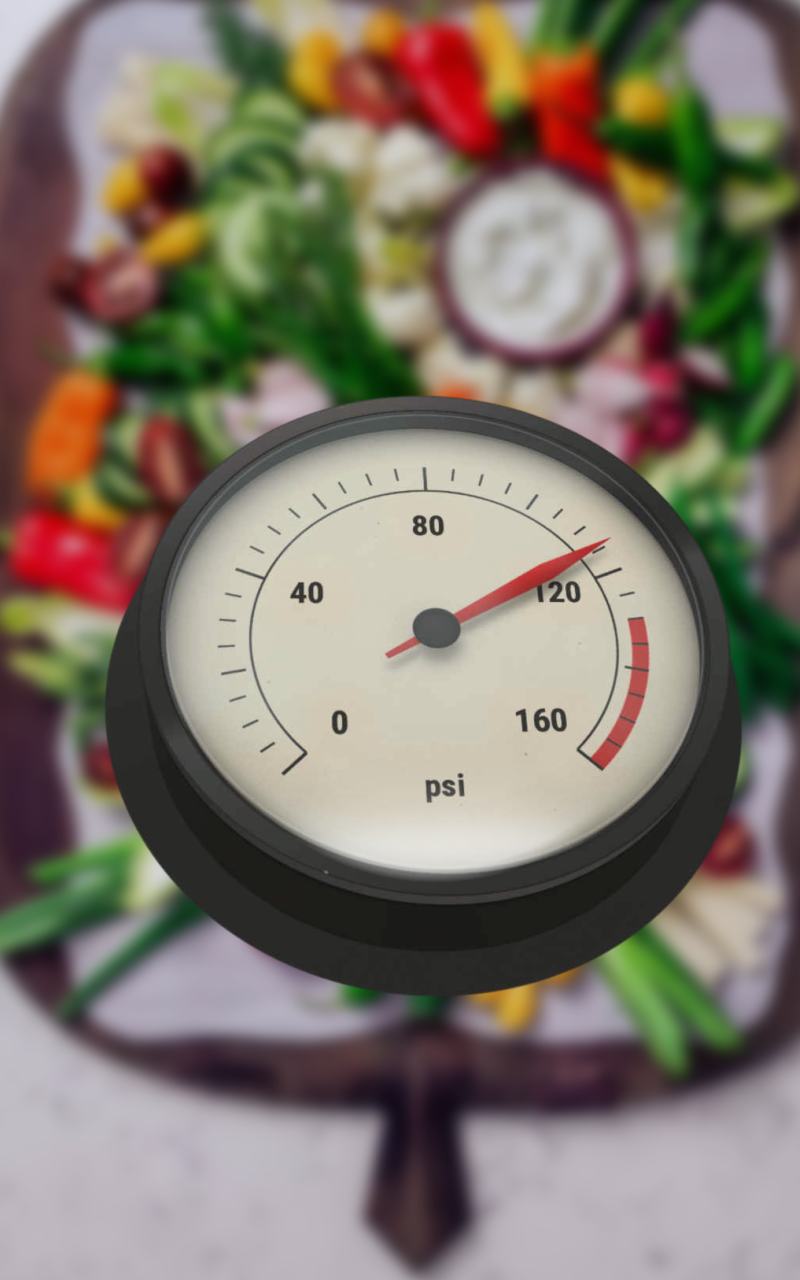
115,psi
